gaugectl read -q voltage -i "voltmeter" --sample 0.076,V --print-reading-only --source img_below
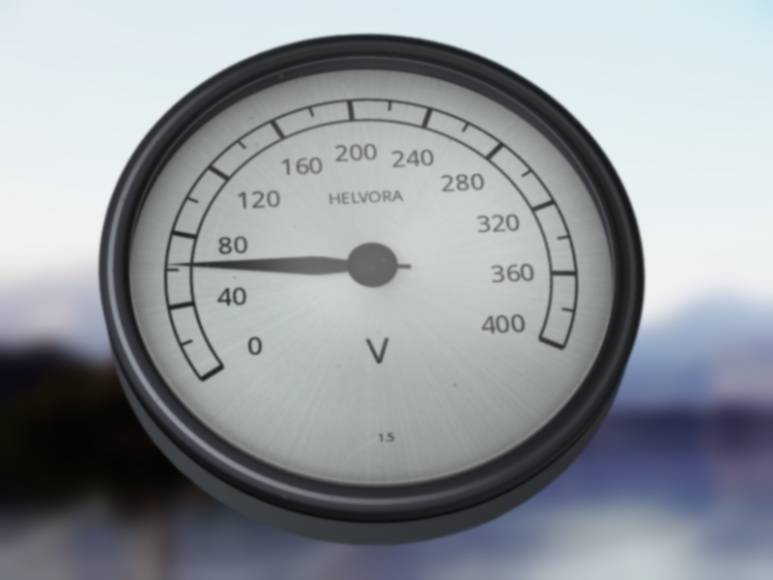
60,V
